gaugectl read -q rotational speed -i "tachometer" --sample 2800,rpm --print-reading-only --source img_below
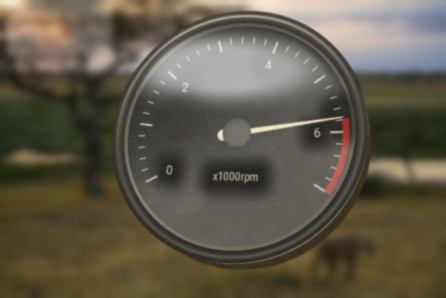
5800,rpm
